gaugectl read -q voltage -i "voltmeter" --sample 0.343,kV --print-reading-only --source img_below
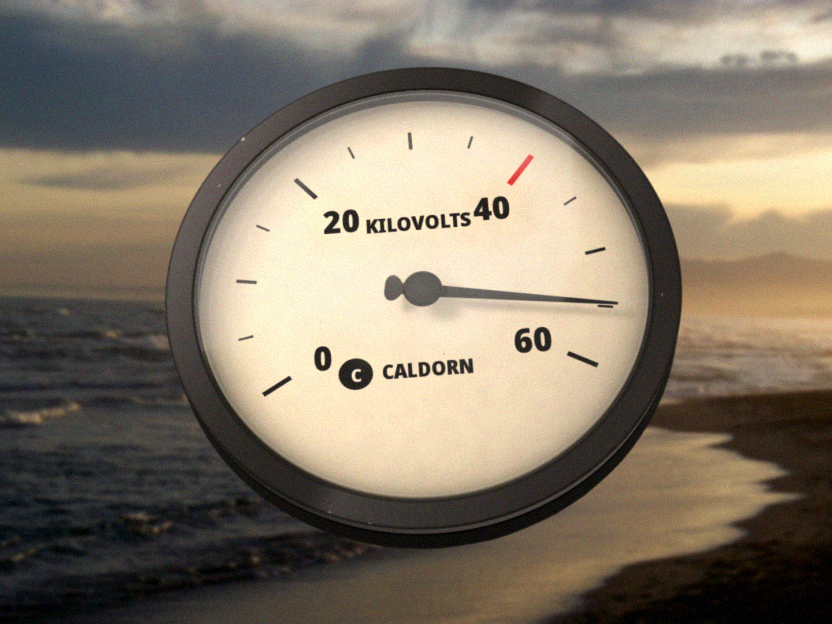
55,kV
